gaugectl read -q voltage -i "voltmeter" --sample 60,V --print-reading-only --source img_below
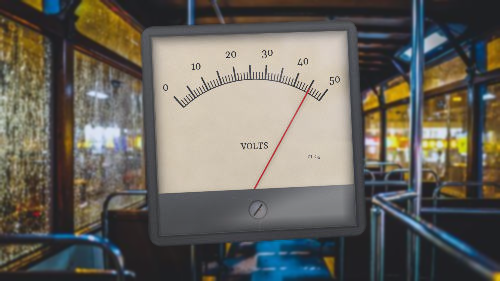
45,V
